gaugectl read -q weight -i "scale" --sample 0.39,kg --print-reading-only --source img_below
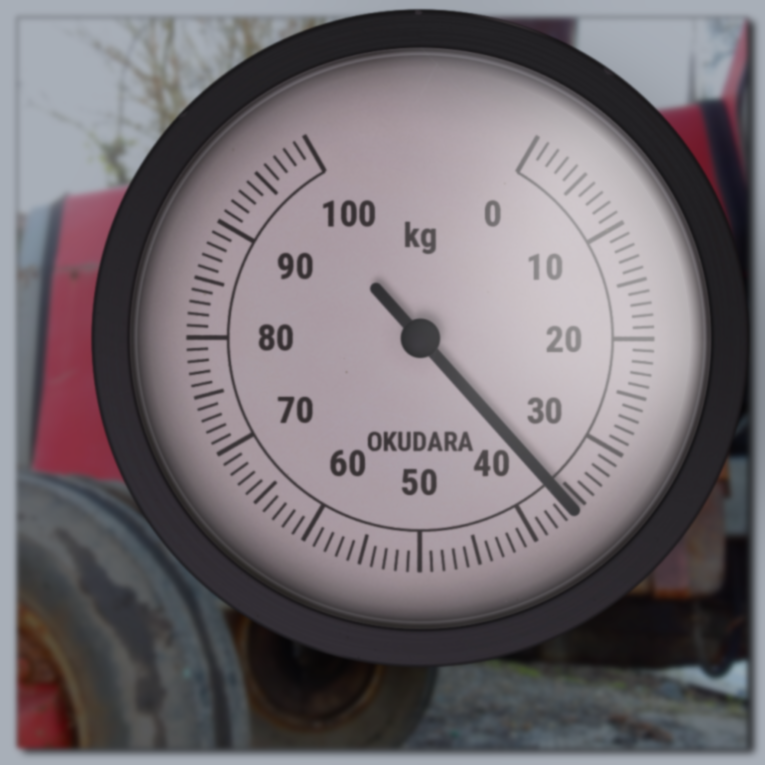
36,kg
